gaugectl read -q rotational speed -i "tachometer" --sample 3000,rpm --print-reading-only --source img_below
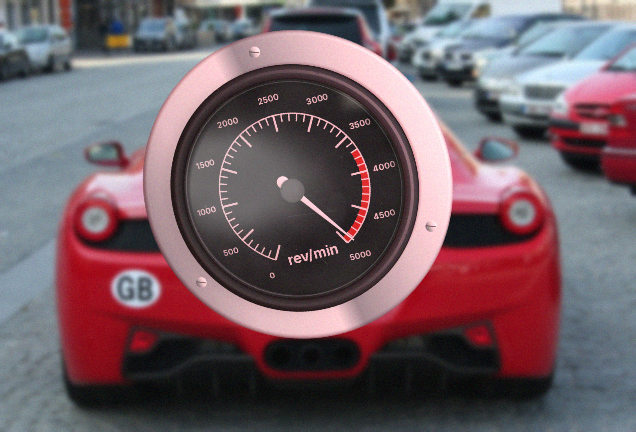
4900,rpm
